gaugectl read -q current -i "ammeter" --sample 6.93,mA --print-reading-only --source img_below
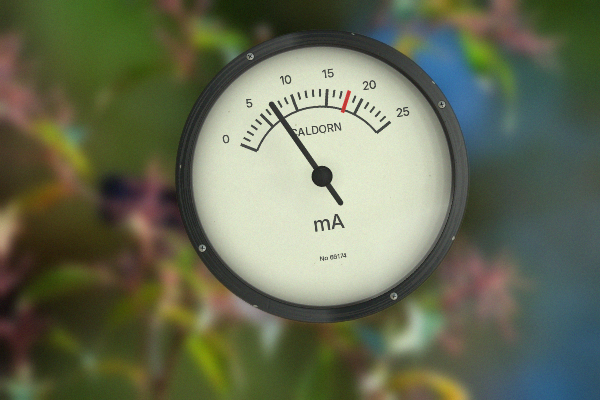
7,mA
